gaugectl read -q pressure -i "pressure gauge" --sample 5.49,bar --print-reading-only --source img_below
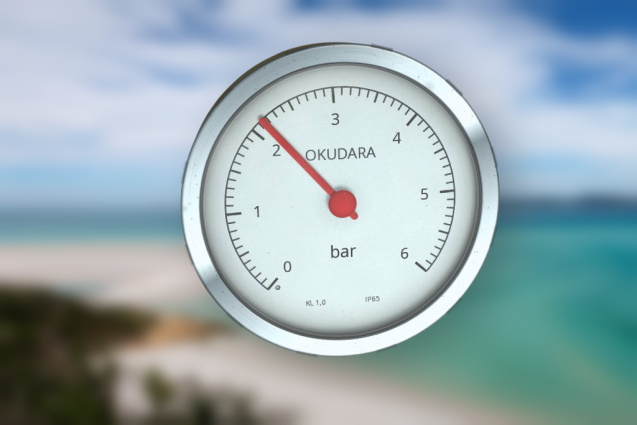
2.15,bar
